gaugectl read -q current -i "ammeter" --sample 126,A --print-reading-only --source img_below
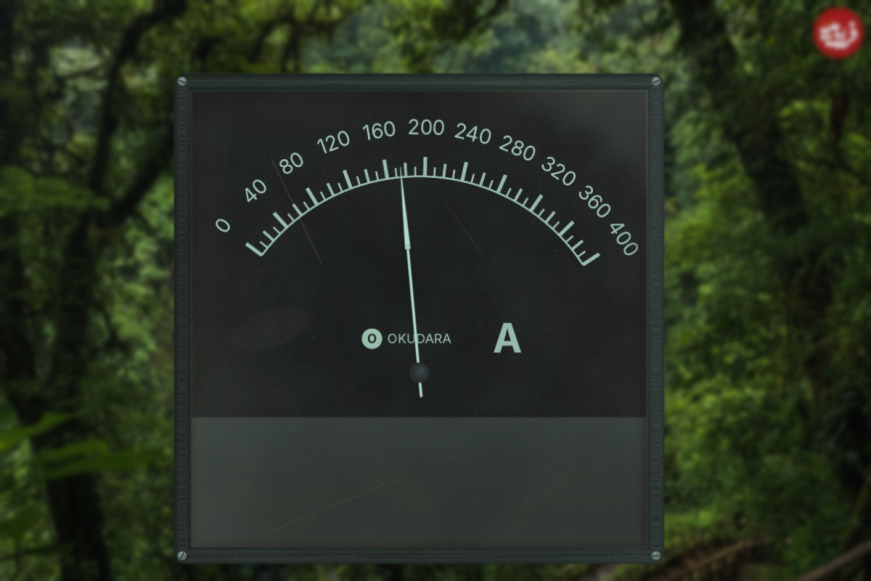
175,A
